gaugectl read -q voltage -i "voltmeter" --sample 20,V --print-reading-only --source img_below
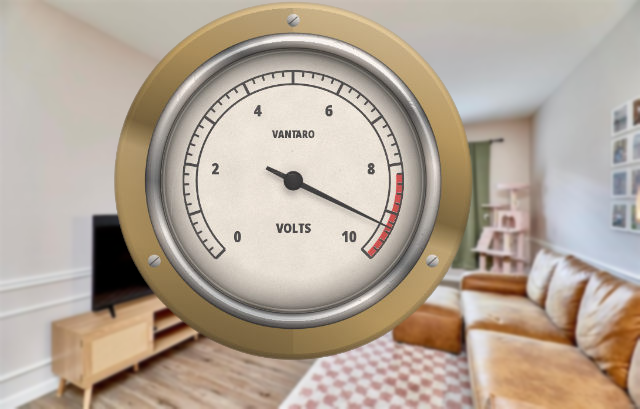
9.3,V
